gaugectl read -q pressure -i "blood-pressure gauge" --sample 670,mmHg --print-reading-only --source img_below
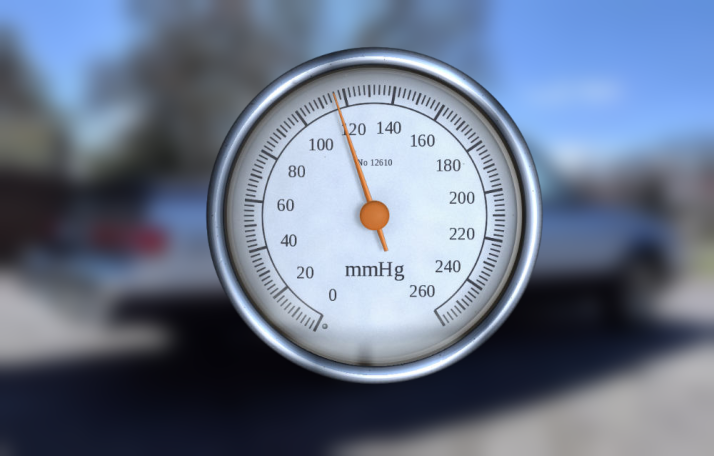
116,mmHg
